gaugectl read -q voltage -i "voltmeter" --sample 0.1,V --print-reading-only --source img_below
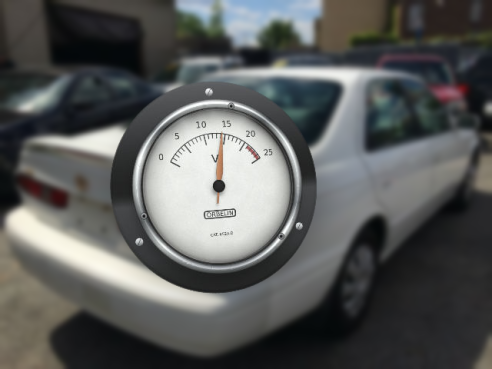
14,V
